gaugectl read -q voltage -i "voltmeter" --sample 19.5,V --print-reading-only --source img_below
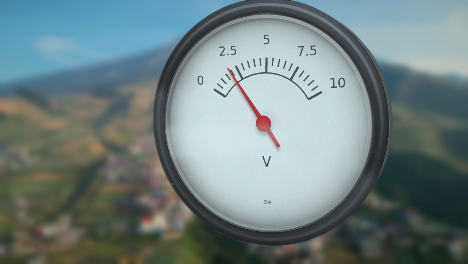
2,V
